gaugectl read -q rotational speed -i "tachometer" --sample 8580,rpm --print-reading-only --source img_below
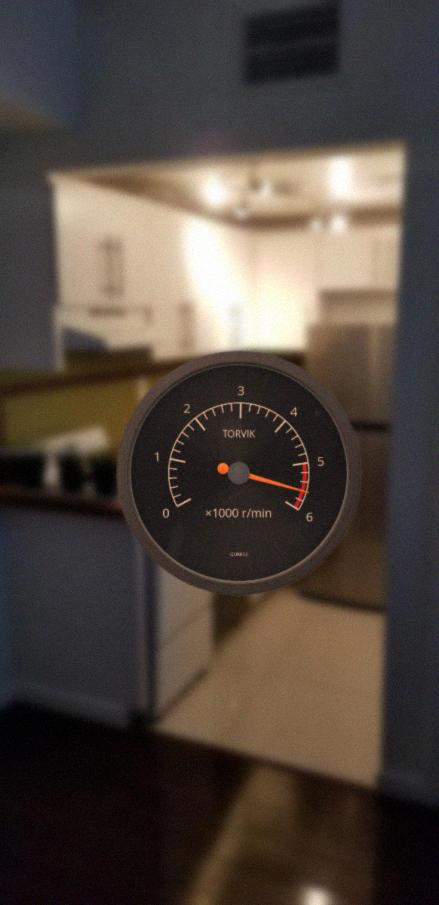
5600,rpm
